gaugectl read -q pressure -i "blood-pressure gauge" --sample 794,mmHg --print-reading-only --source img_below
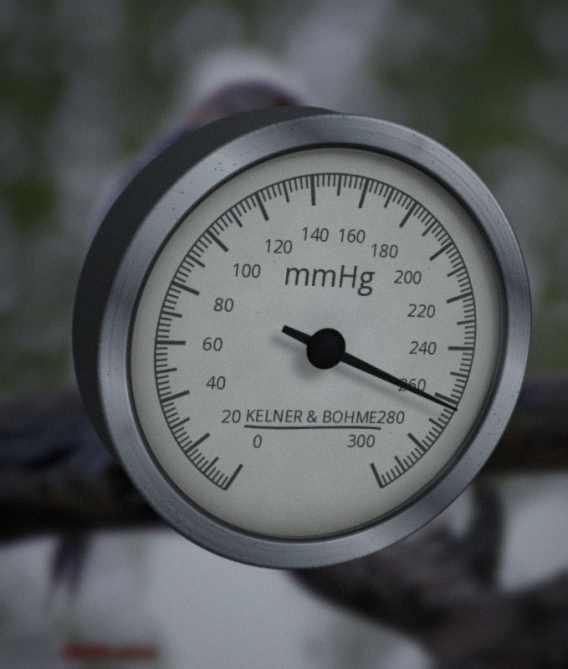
262,mmHg
